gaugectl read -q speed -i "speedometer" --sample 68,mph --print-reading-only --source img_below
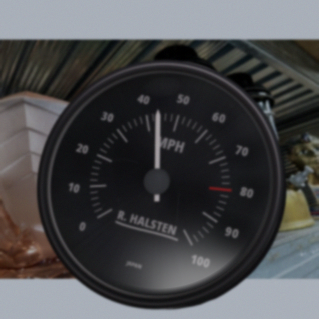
44,mph
